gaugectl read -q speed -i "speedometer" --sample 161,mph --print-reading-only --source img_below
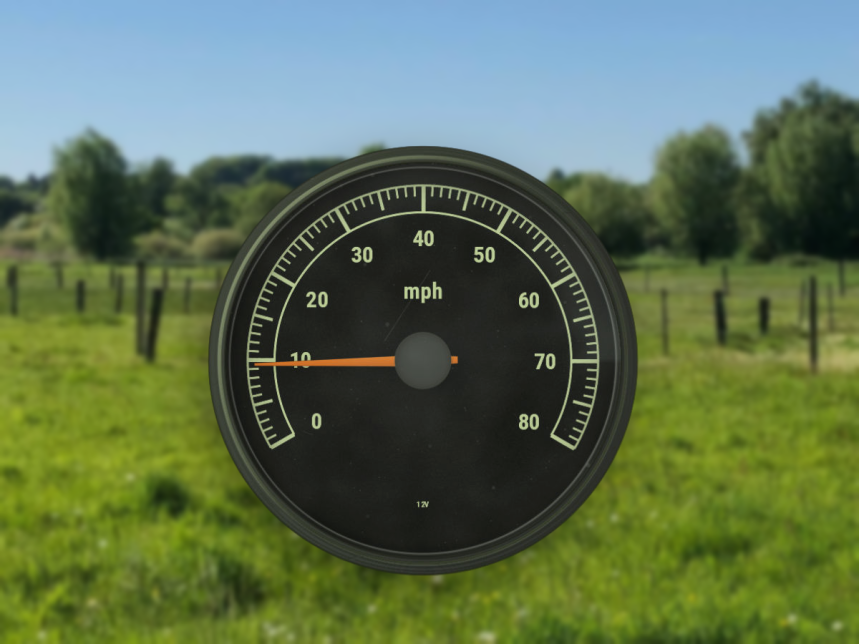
9.5,mph
